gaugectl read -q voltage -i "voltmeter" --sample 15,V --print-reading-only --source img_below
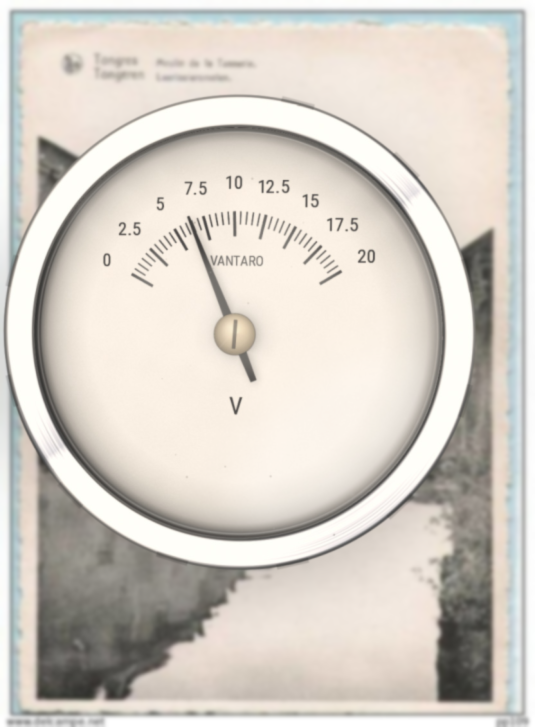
6.5,V
